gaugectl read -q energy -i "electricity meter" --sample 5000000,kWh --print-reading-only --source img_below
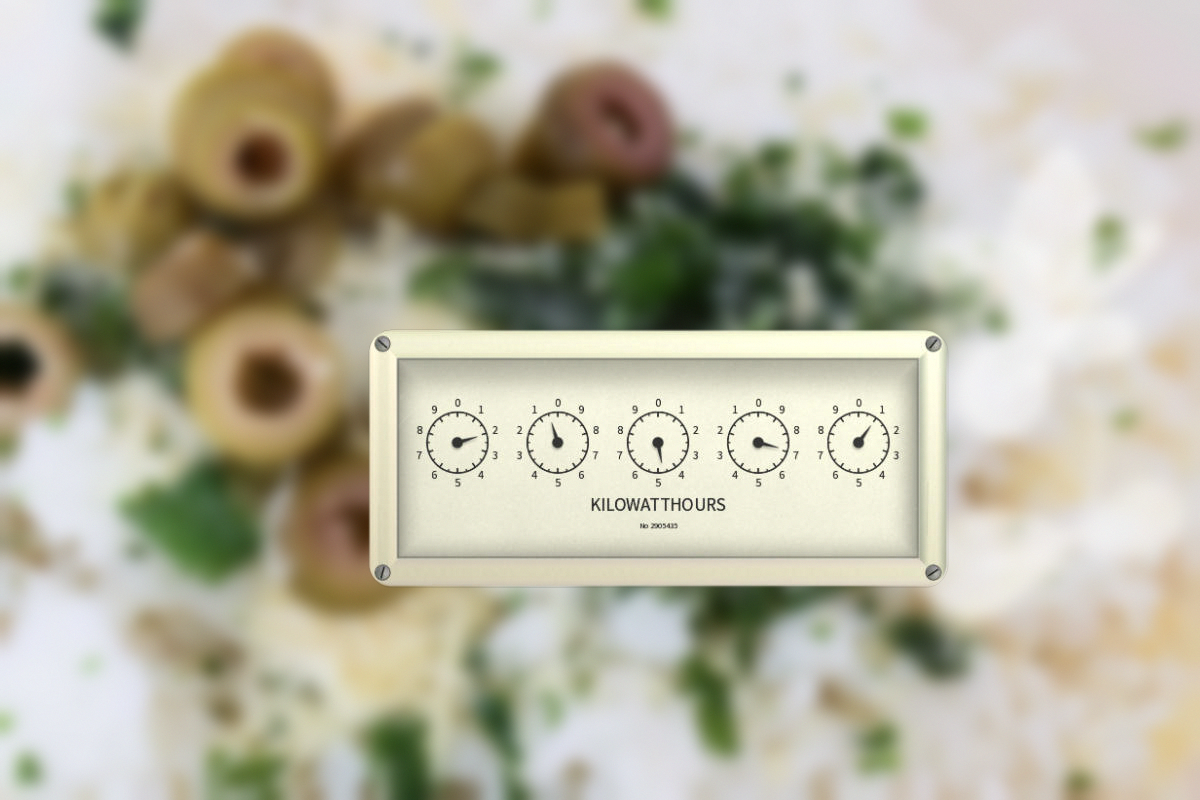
20471,kWh
